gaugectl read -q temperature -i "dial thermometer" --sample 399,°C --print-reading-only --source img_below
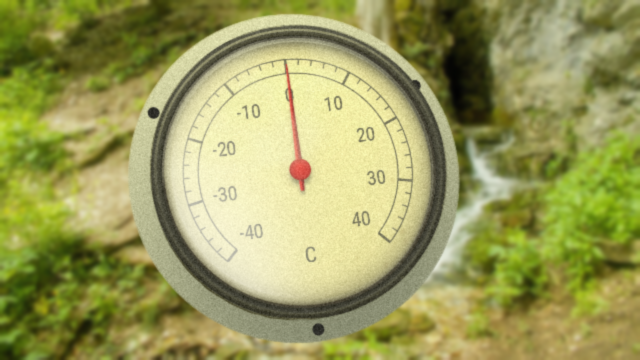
0,°C
